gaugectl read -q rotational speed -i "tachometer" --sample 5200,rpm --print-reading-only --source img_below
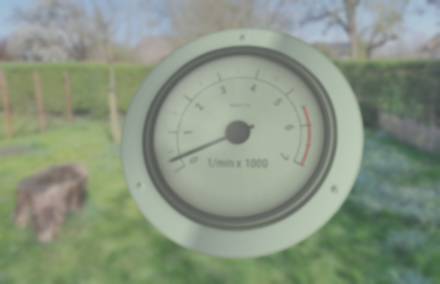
250,rpm
